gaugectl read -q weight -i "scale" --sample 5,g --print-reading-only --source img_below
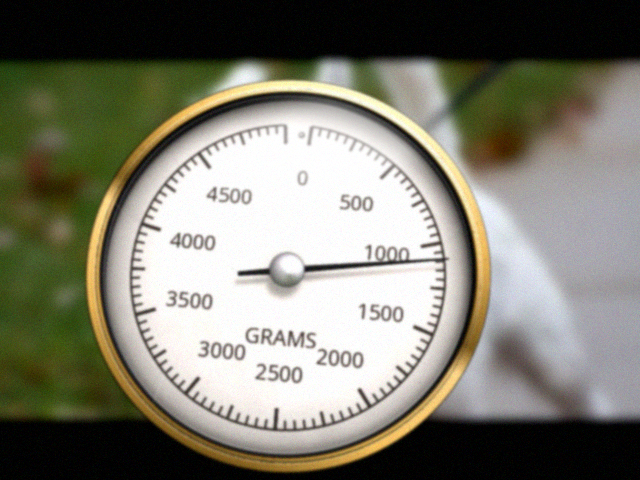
1100,g
